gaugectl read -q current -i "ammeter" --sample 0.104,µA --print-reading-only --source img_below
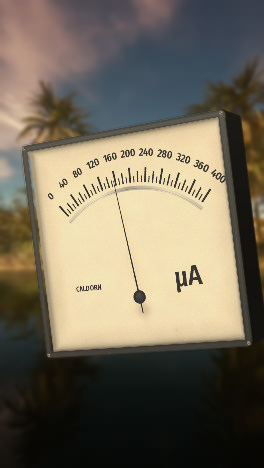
160,µA
